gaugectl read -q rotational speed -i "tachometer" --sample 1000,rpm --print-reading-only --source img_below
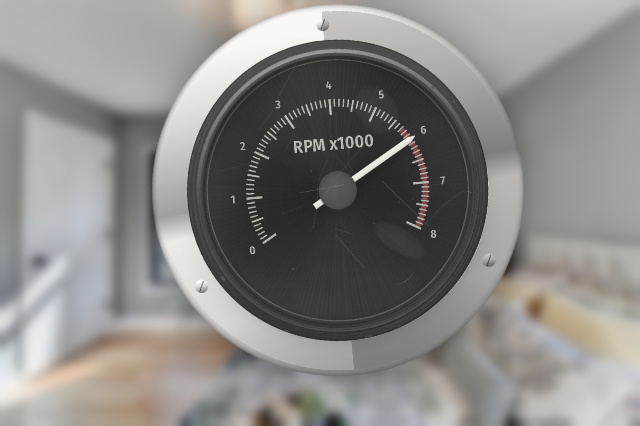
6000,rpm
